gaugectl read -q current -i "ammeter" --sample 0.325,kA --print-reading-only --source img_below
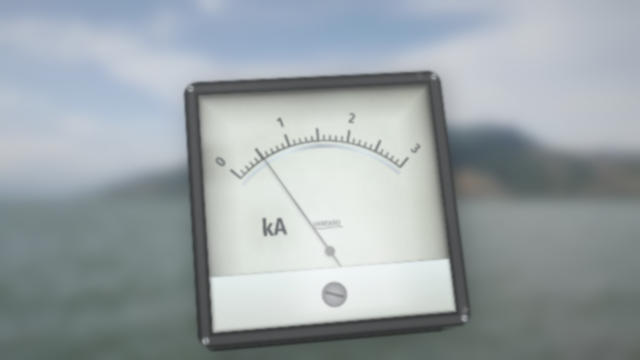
0.5,kA
